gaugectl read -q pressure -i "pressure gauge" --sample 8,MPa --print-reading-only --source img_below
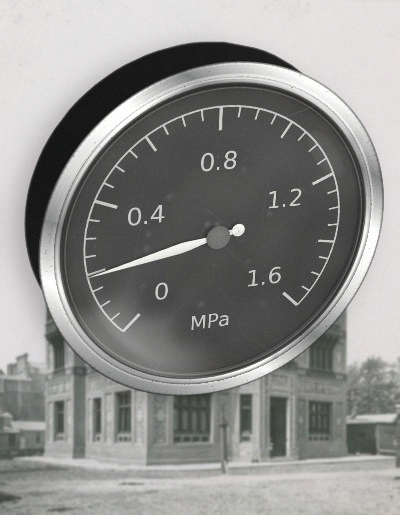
0.2,MPa
